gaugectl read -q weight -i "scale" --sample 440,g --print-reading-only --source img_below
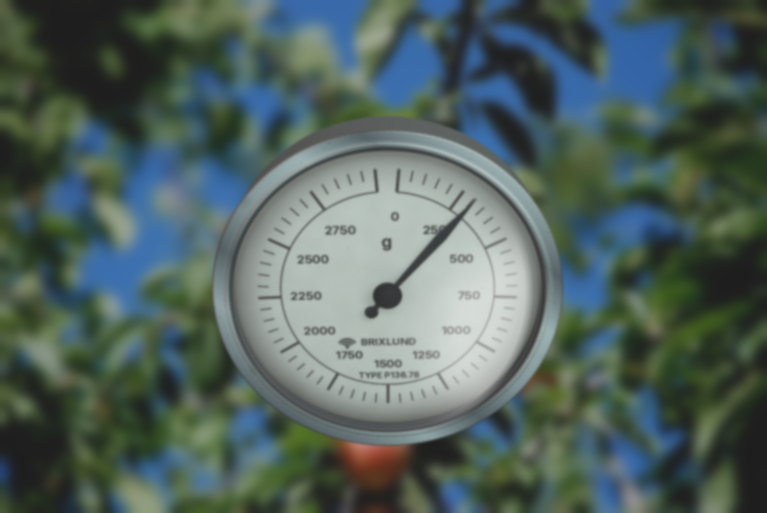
300,g
